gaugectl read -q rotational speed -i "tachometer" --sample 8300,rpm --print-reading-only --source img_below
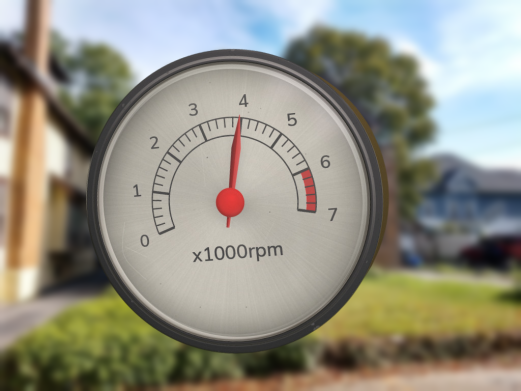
4000,rpm
